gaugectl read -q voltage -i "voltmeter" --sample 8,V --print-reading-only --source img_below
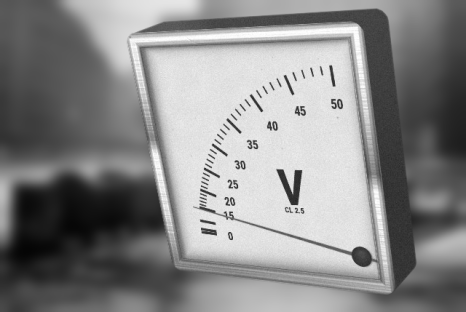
15,V
